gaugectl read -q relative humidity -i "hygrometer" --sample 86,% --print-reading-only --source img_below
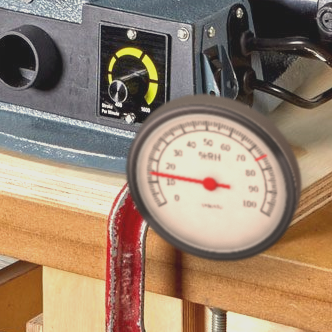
15,%
